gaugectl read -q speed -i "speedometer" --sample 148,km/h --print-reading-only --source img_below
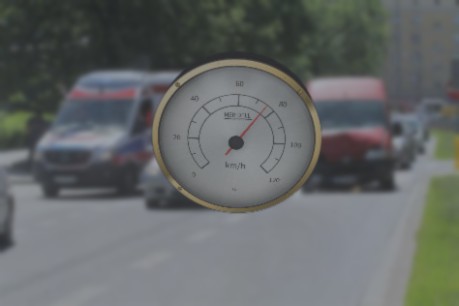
75,km/h
